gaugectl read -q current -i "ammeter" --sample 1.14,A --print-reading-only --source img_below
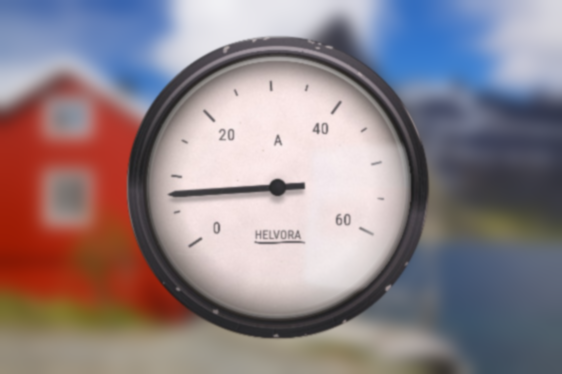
7.5,A
